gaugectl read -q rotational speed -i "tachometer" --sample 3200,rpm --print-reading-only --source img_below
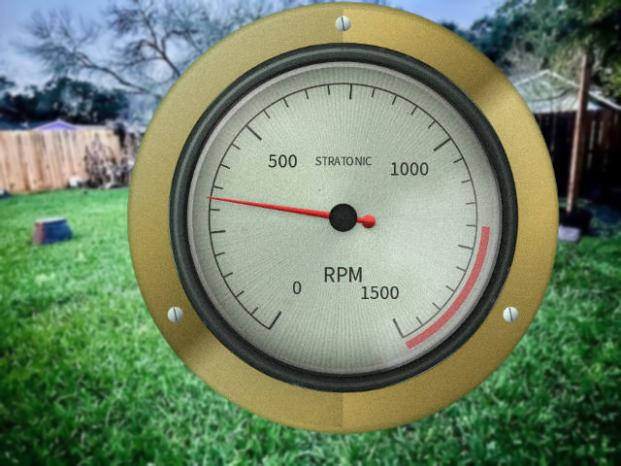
325,rpm
